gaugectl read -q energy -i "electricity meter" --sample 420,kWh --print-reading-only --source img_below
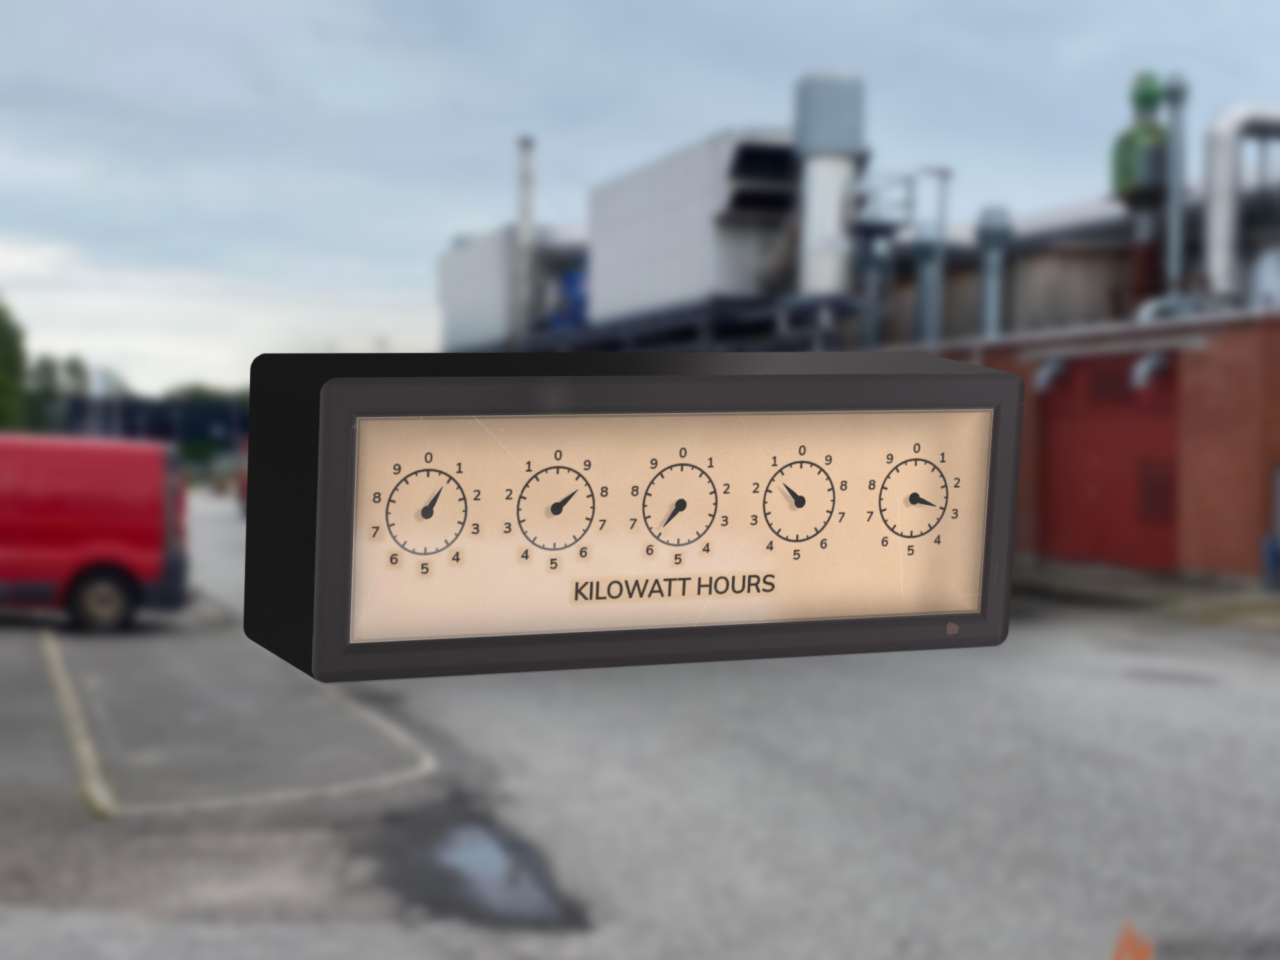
8613,kWh
